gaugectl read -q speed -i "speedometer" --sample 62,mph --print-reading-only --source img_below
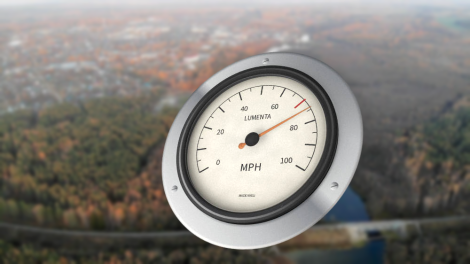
75,mph
